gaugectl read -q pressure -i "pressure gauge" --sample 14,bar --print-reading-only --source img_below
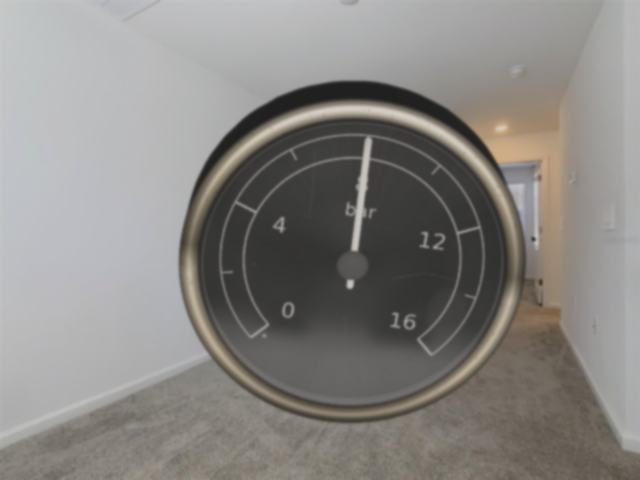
8,bar
